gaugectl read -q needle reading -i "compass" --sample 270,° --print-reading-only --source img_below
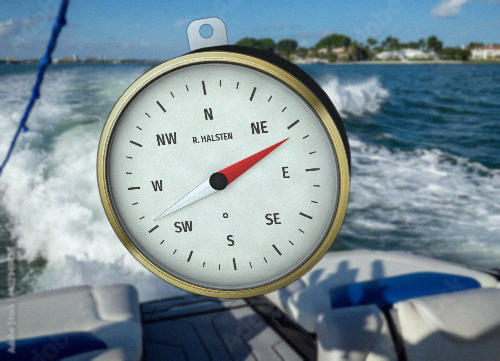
65,°
